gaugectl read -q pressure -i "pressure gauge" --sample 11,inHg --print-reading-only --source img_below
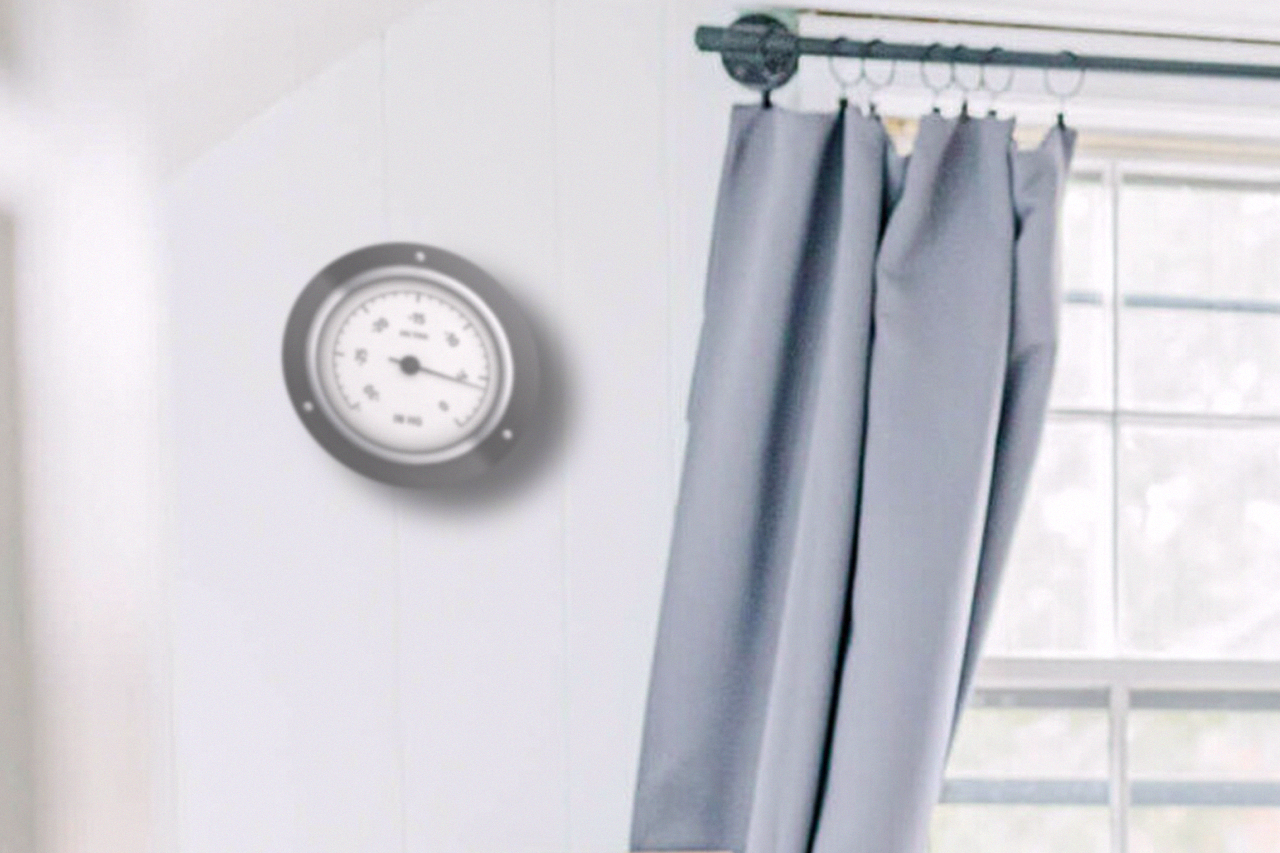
-4,inHg
